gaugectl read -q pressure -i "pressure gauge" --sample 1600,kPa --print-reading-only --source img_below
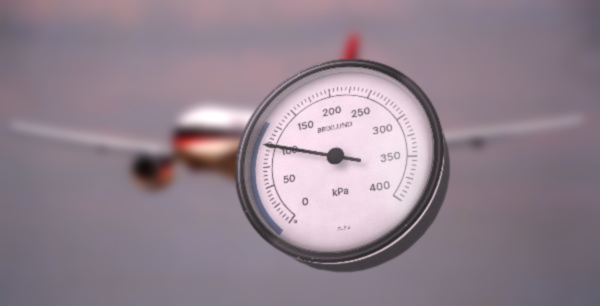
100,kPa
